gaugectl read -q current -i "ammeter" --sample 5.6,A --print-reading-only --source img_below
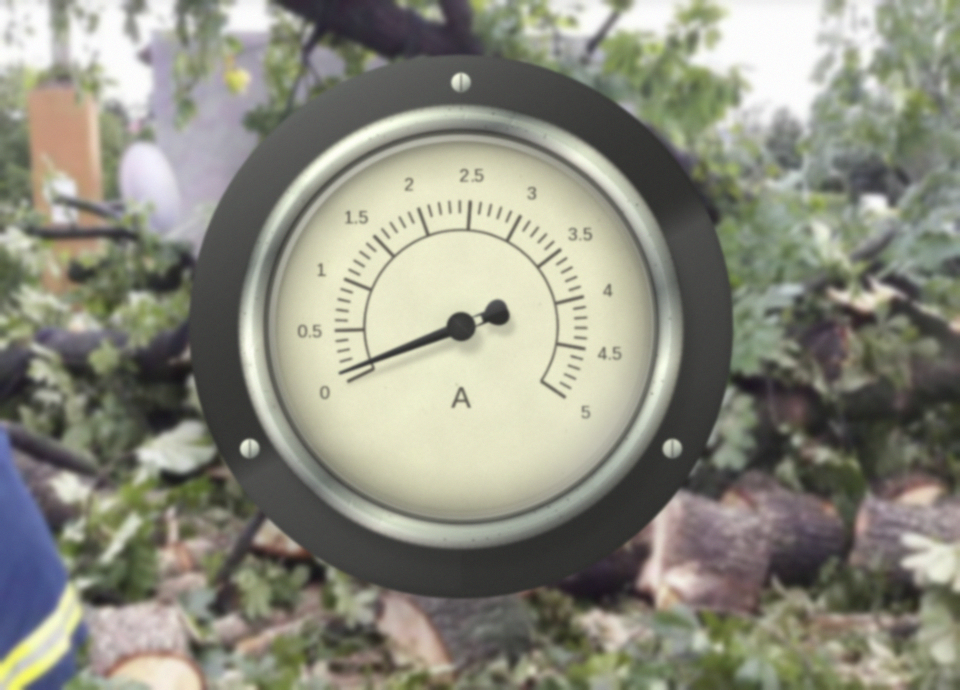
0.1,A
